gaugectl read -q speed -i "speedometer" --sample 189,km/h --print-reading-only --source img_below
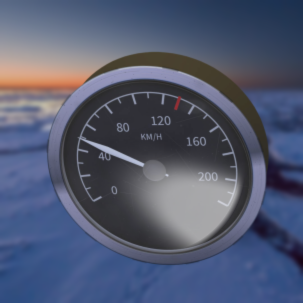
50,km/h
